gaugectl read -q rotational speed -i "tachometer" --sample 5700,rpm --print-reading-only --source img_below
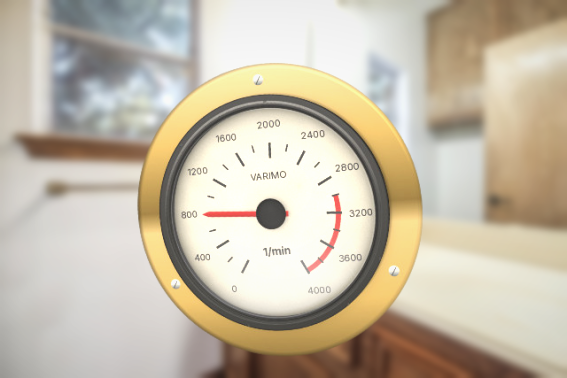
800,rpm
